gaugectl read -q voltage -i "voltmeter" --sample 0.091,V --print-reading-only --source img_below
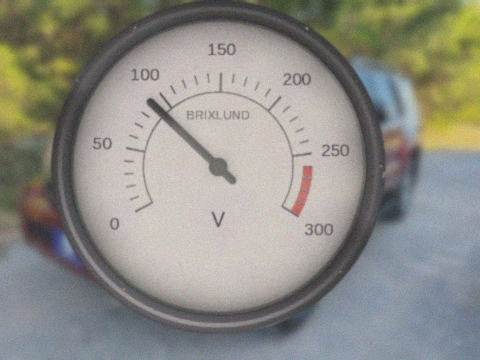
90,V
